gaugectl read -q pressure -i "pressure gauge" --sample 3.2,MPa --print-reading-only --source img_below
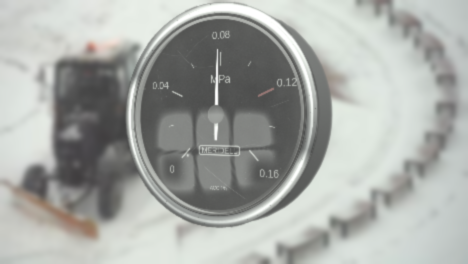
0.08,MPa
